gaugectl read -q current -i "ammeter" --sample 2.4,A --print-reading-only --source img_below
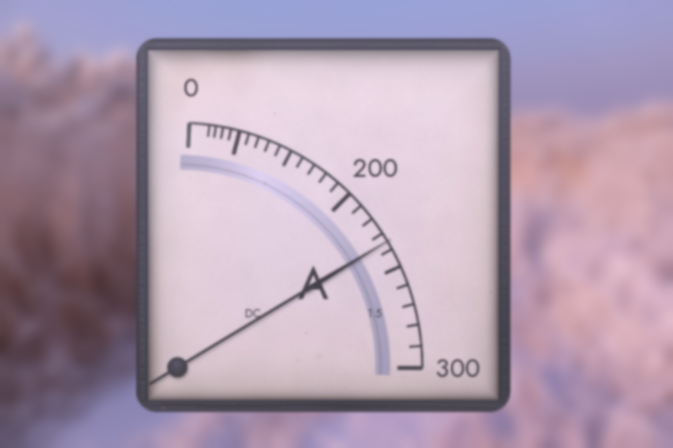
235,A
